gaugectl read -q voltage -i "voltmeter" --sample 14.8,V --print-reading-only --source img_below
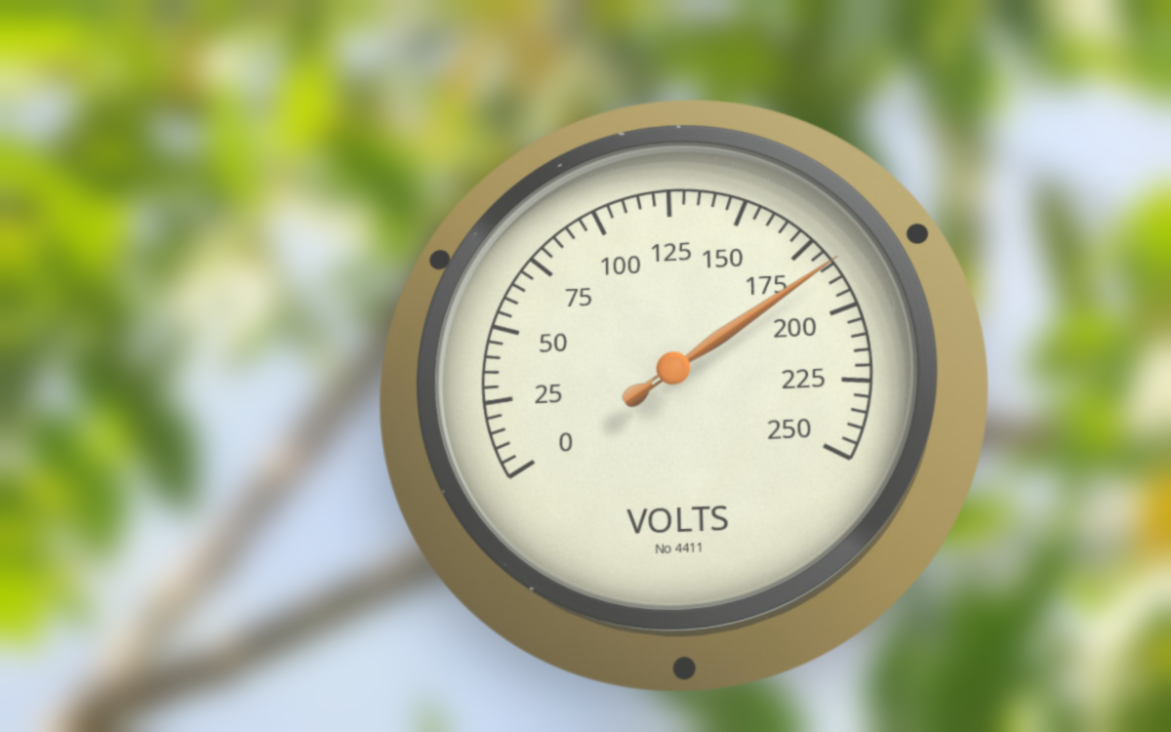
185,V
